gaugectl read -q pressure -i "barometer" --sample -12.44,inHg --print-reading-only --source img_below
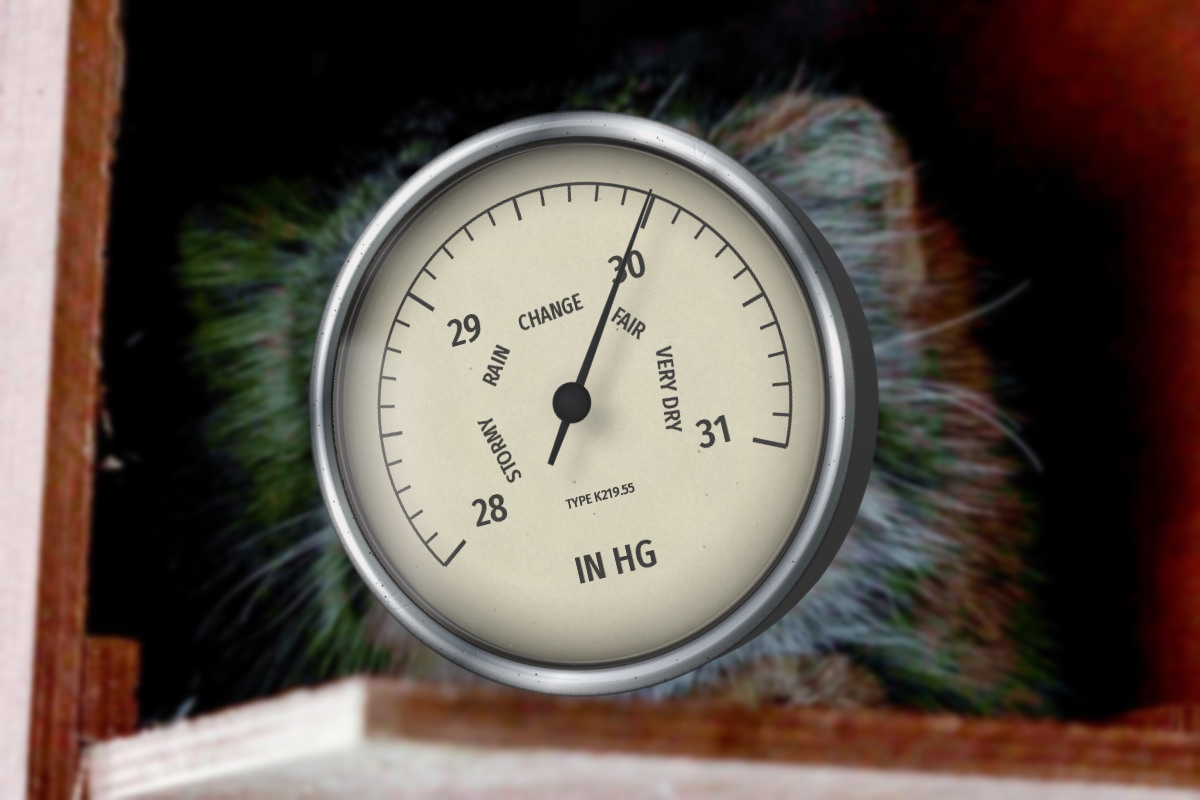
30,inHg
